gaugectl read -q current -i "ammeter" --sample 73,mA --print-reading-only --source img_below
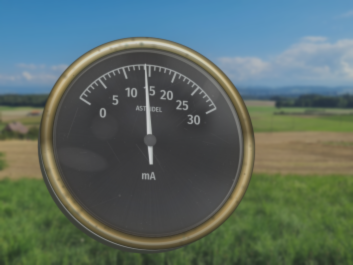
14,mA
